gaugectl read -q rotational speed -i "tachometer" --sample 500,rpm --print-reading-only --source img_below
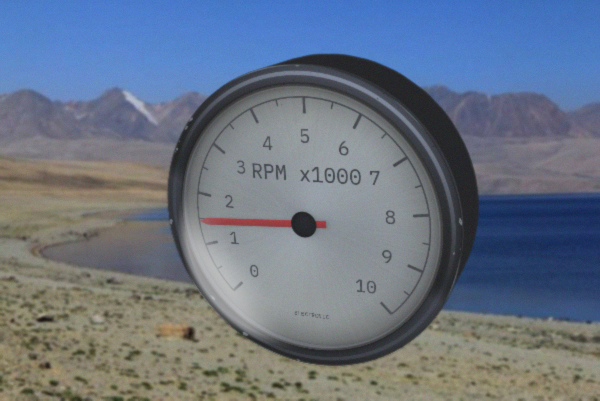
1500,rpm
